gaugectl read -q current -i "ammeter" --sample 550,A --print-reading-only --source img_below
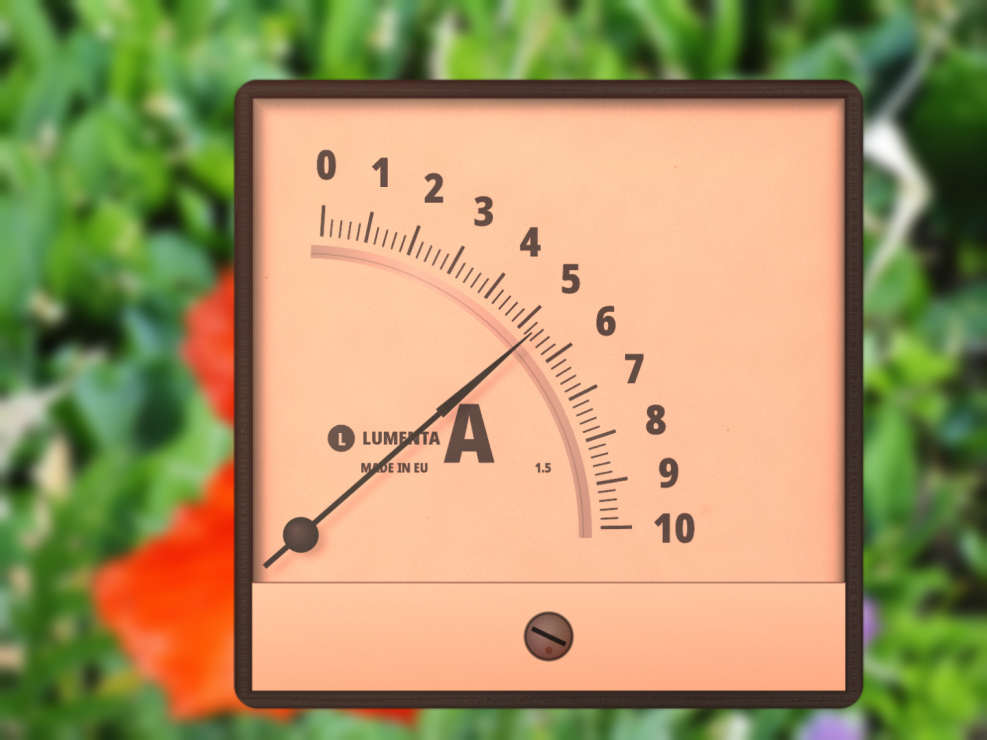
5.3,A
